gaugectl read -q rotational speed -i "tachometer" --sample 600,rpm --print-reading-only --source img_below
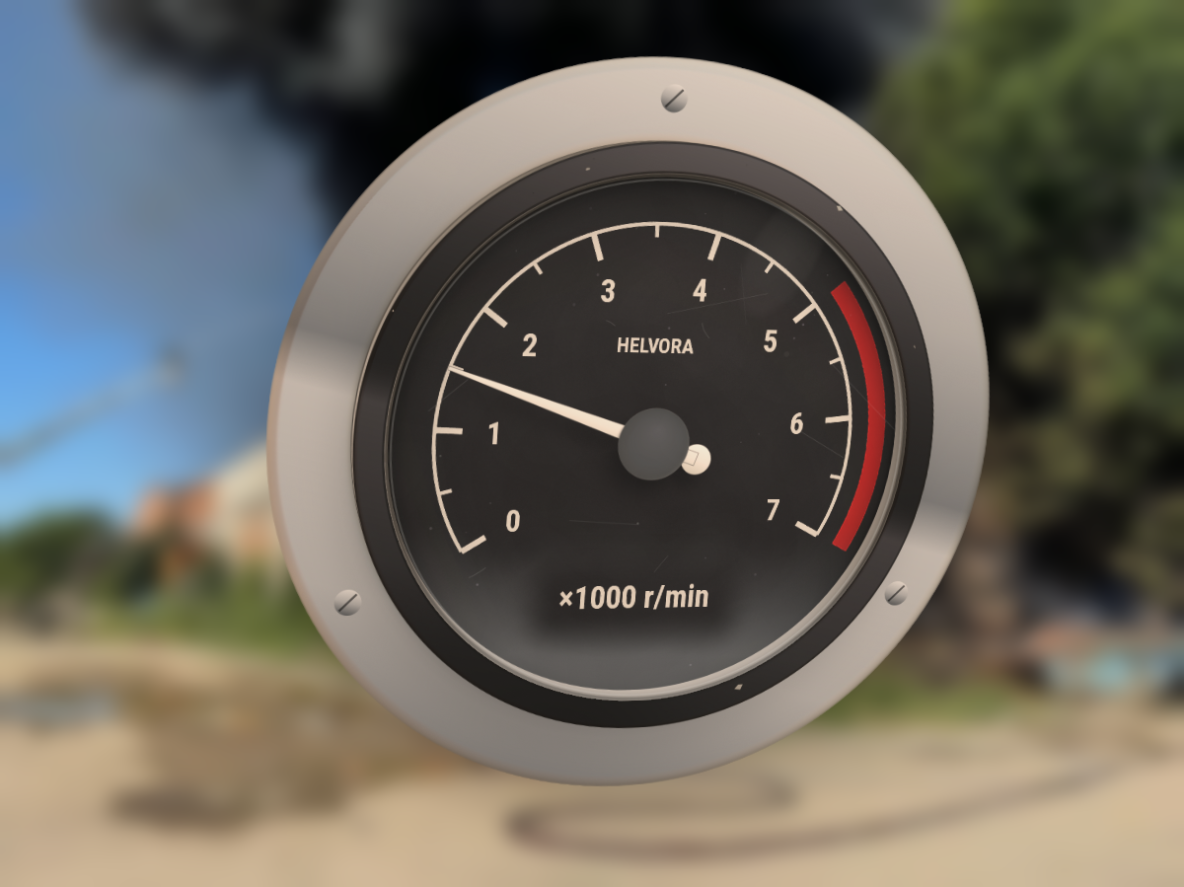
1500,rpm
